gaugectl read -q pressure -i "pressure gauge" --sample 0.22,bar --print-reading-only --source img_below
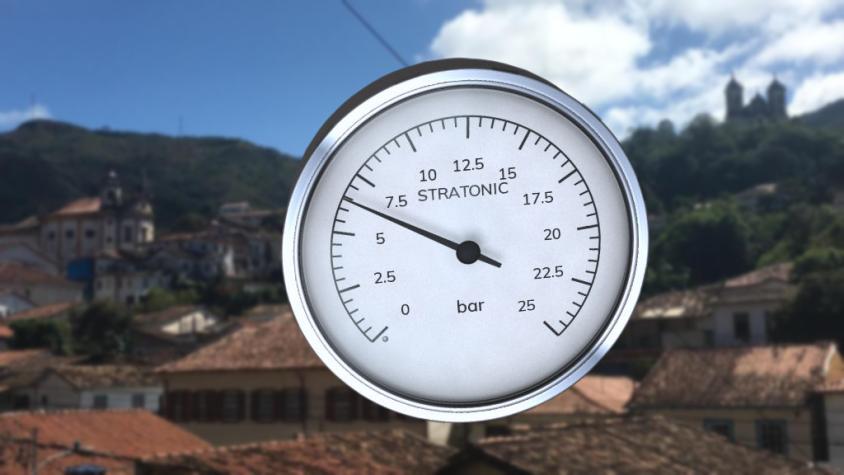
6.5,bar
